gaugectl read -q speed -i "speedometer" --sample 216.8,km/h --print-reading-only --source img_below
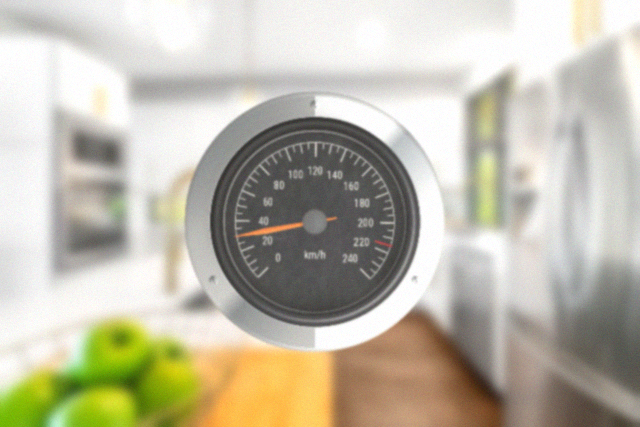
30,km/h
